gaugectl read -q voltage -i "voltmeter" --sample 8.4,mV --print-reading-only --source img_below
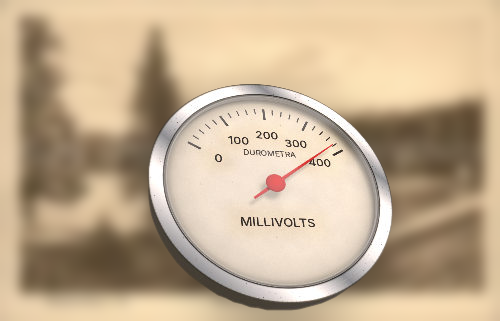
380,mV
